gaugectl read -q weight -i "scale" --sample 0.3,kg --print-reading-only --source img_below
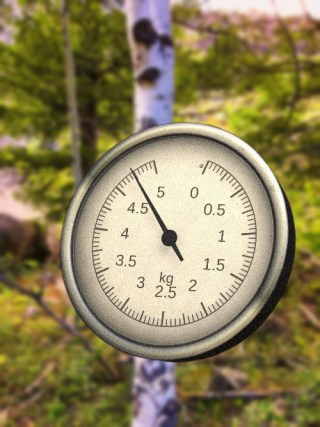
4.75,kg
